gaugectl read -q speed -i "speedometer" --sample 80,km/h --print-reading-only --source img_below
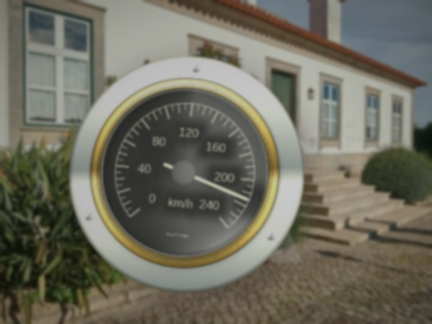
215,km/h
